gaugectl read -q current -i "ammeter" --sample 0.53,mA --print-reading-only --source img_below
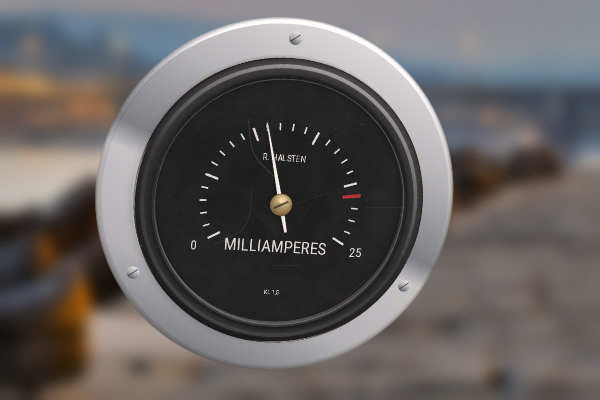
11,mA
